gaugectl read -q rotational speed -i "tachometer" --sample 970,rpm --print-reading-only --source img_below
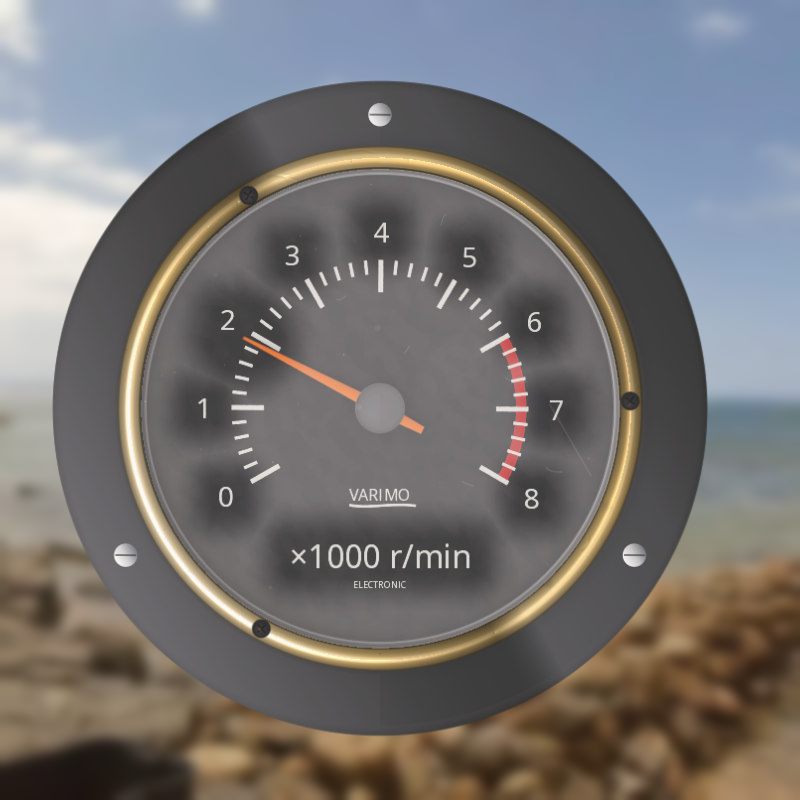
1900,rpm
